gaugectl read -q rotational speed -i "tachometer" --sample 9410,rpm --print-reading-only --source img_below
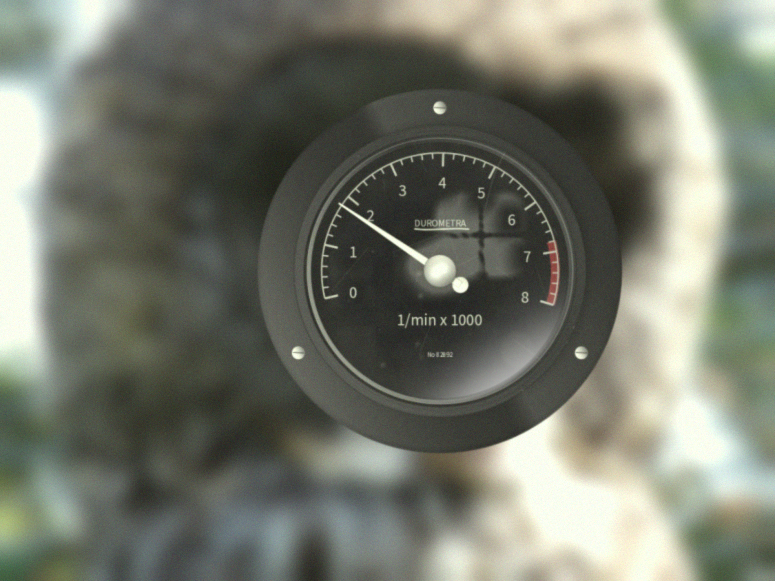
1800,rpm
